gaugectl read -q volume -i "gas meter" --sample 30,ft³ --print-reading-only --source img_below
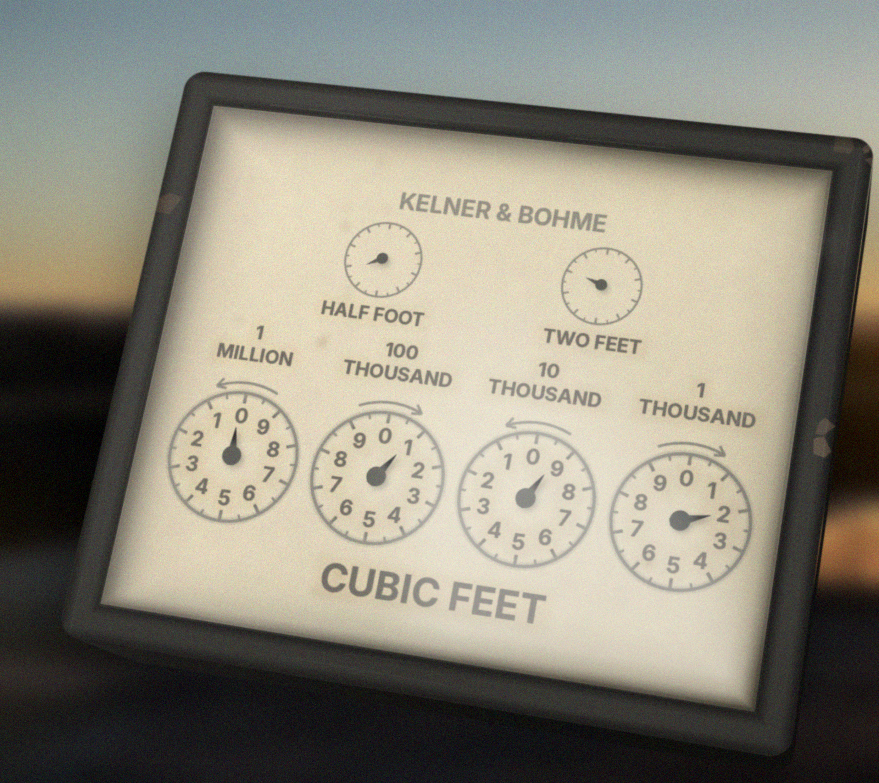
9200,ft³
